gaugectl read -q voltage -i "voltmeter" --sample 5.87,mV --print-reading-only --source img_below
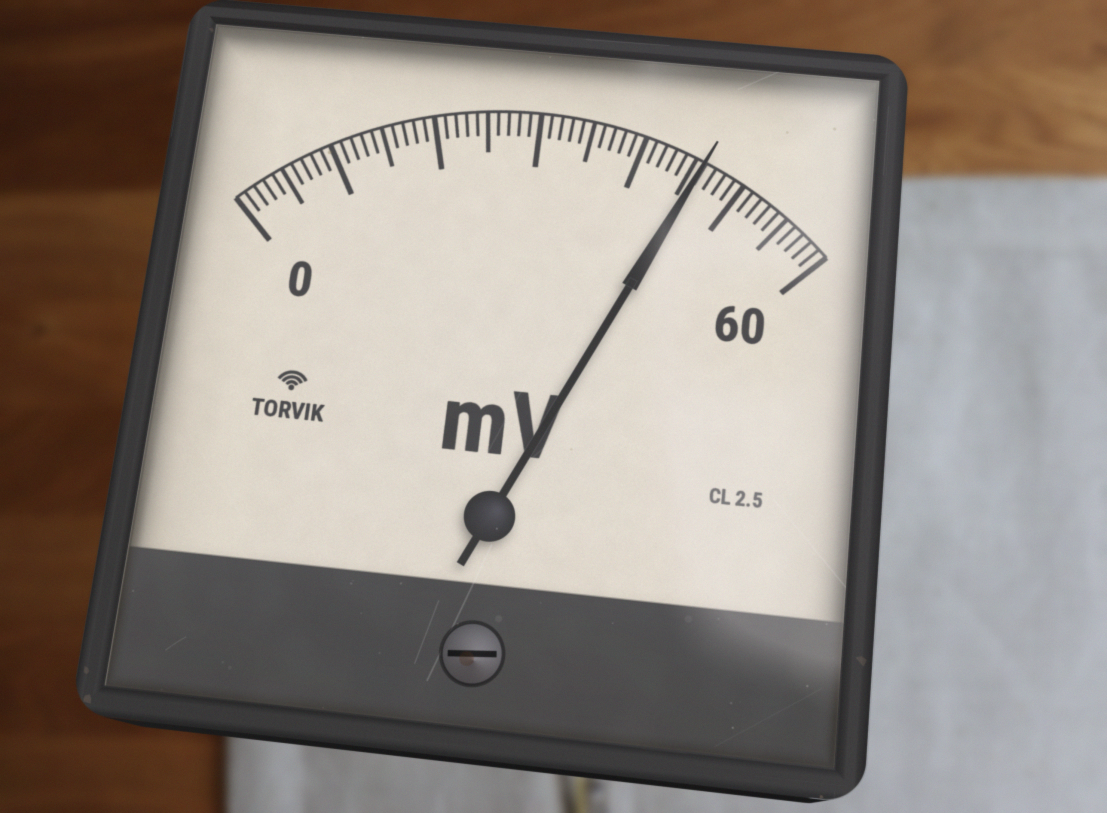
46,mV
